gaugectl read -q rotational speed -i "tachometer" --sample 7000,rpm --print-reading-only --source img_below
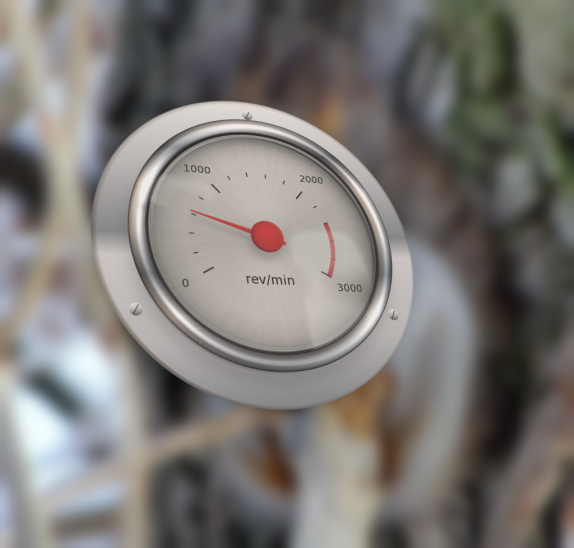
600,rpm
